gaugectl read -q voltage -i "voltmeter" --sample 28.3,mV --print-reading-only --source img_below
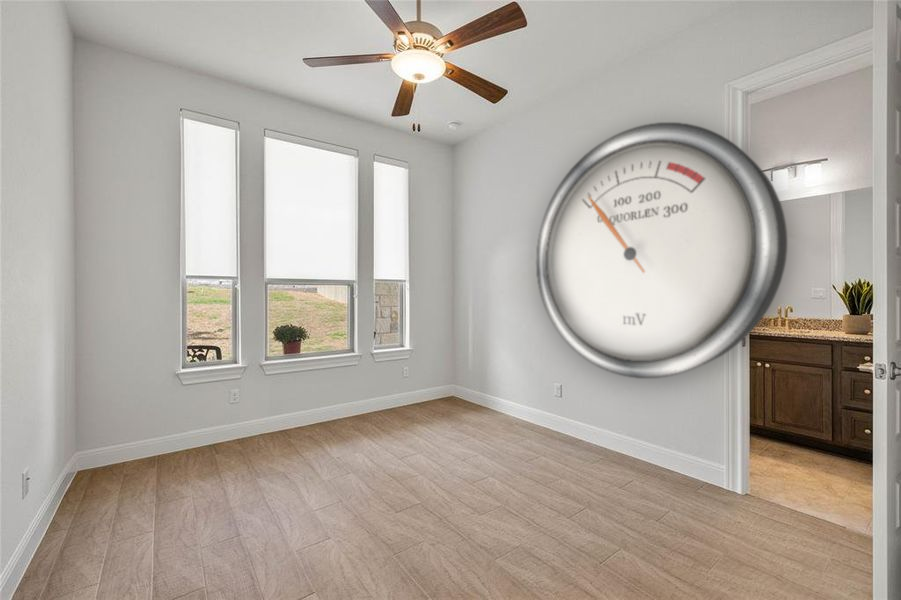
20,mV
